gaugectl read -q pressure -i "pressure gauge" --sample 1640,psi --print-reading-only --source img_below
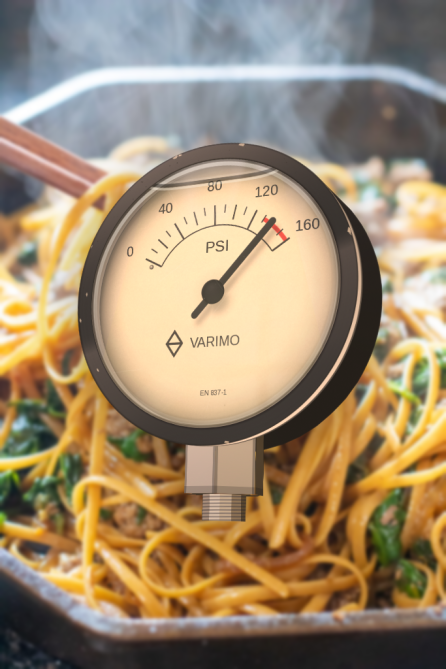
140,psi
